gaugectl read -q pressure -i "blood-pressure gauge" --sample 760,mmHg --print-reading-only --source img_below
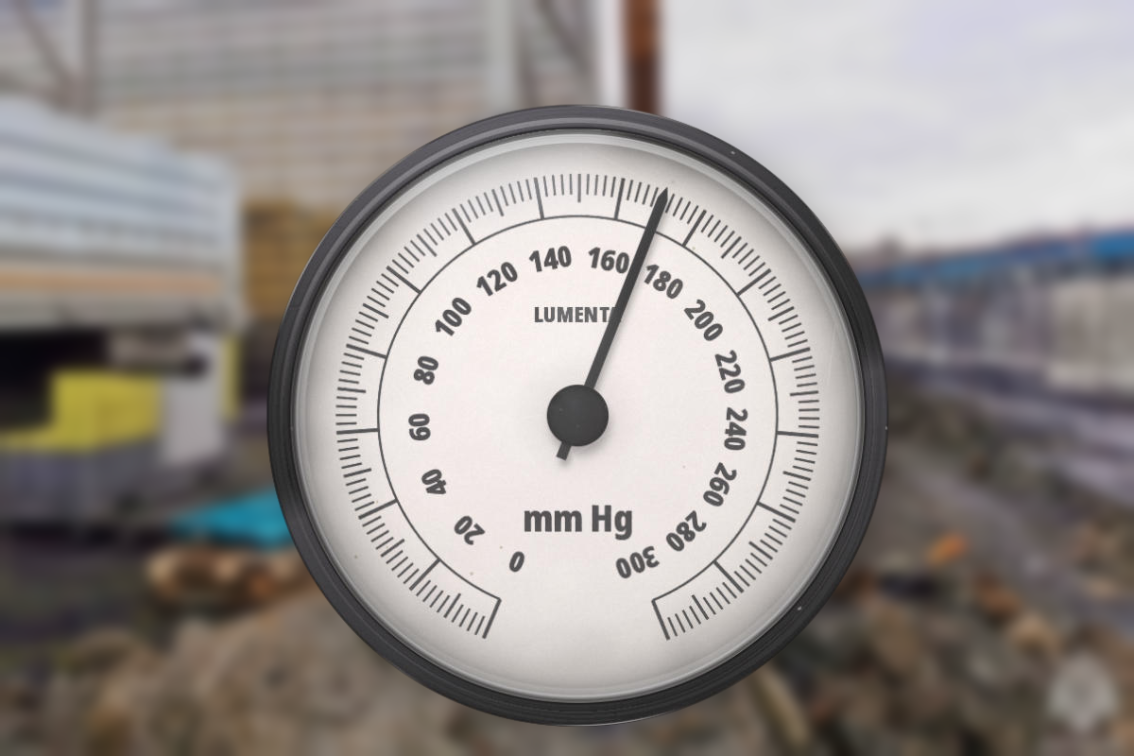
170,mmHg
